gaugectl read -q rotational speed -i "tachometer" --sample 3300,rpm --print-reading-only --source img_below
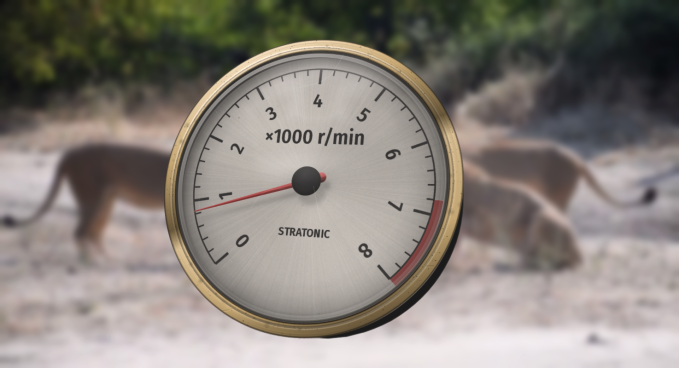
800,rpm
